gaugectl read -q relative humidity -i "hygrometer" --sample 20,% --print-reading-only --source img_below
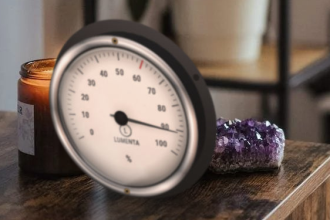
90,%
